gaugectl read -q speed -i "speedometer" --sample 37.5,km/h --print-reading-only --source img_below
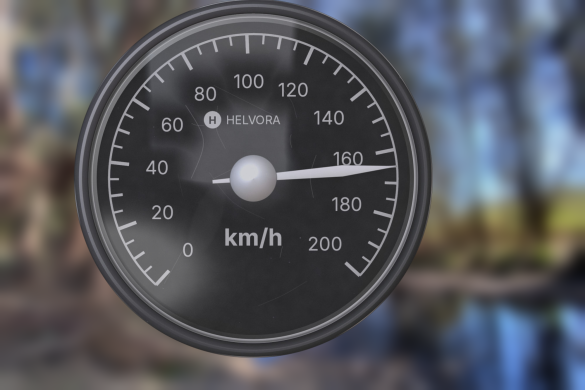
165,km/h
